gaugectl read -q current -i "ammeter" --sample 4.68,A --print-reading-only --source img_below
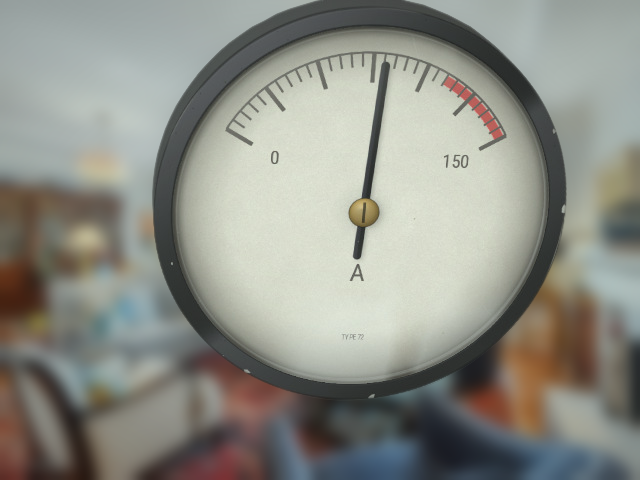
80,A
